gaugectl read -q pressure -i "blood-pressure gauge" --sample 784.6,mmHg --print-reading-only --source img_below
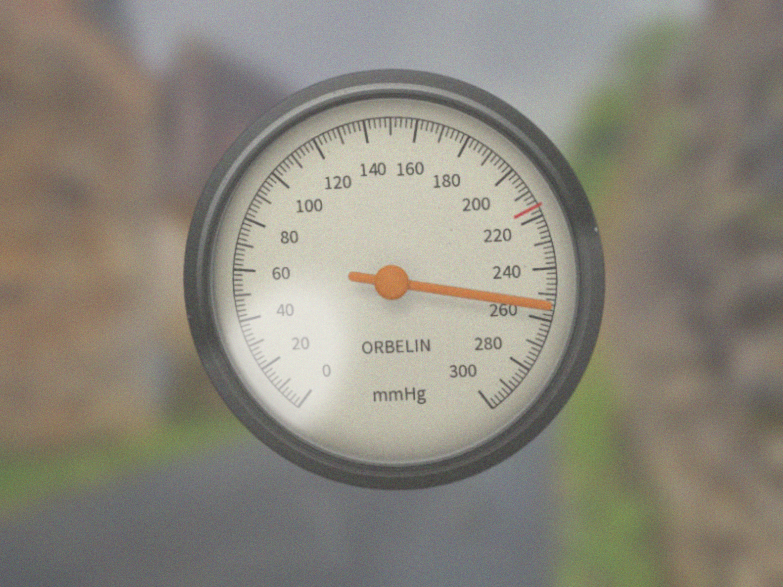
254,mmHg
